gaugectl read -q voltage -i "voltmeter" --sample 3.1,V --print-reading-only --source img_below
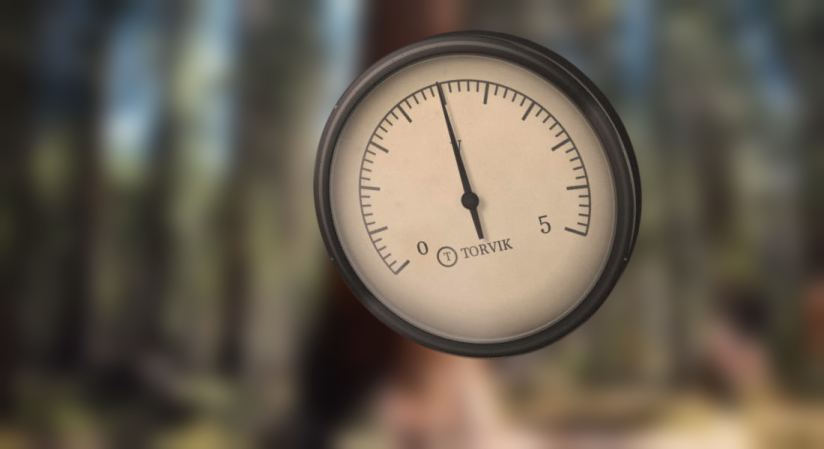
2.5,V
